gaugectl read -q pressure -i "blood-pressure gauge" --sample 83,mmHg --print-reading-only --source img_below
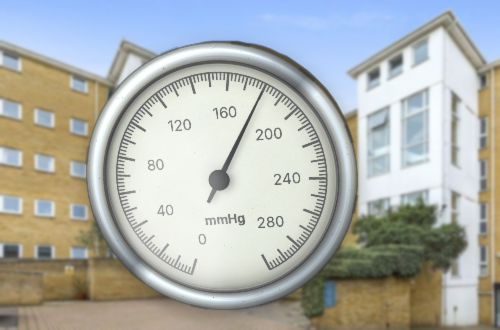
180,mmHg
